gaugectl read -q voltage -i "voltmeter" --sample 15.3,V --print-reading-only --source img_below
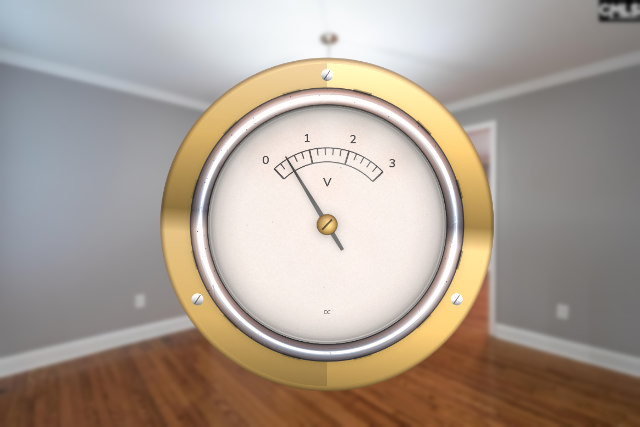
0.4,V
